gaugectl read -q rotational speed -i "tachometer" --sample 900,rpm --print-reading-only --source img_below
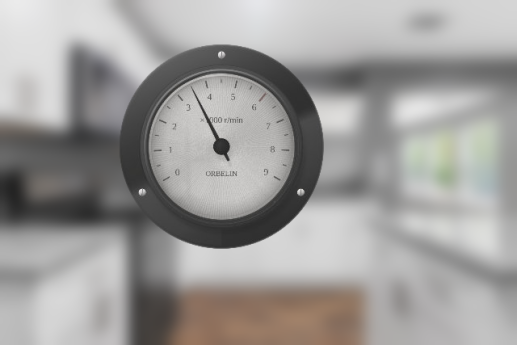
3500,rpm
